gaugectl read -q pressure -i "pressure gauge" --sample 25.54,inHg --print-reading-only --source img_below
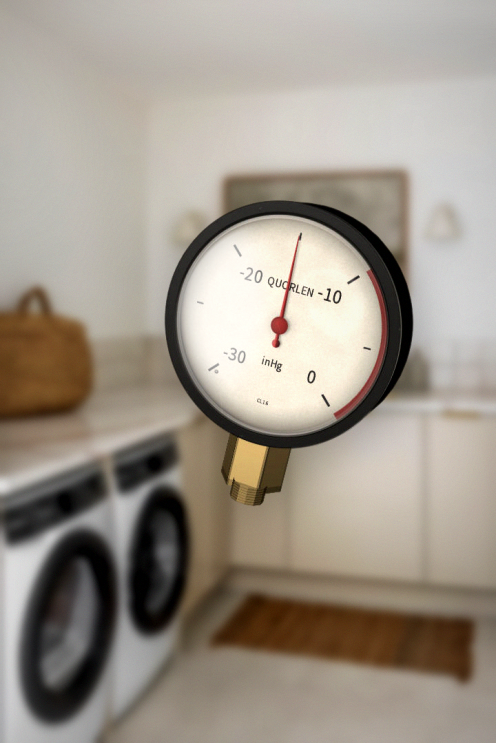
-15,inHg
